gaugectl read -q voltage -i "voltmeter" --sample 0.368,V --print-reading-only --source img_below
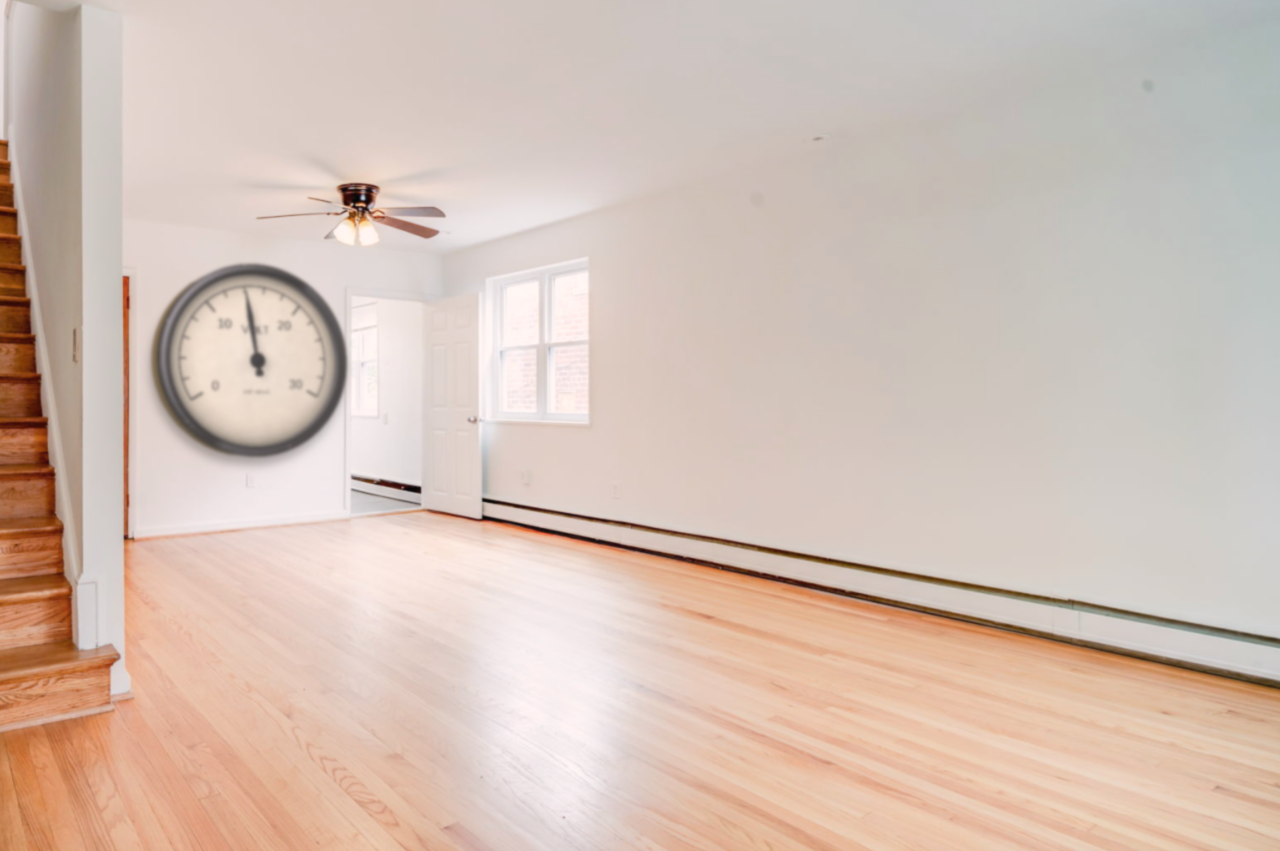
14,V
